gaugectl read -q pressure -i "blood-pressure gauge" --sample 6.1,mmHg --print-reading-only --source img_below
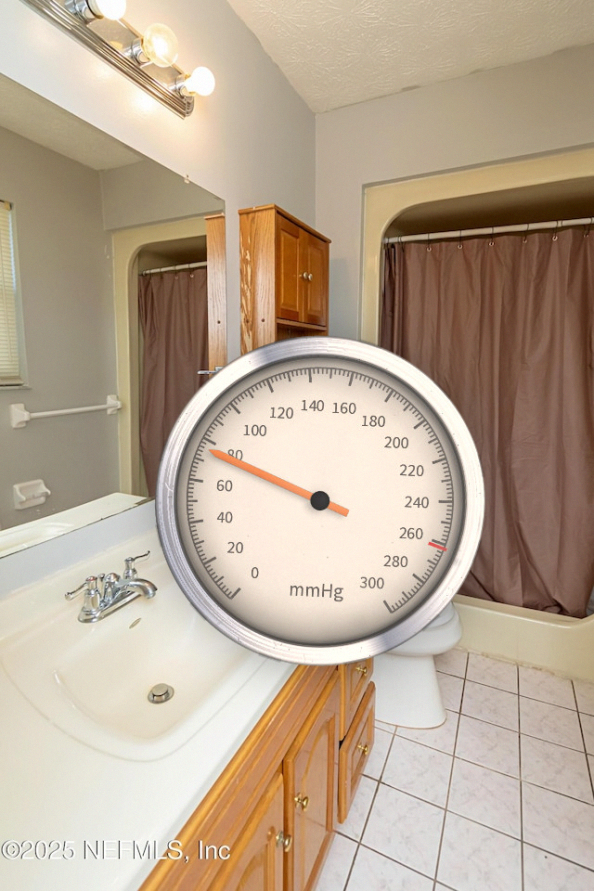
76,mmHg
